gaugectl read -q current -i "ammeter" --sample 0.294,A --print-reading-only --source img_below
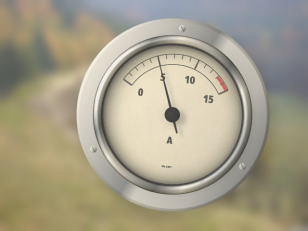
5,A
